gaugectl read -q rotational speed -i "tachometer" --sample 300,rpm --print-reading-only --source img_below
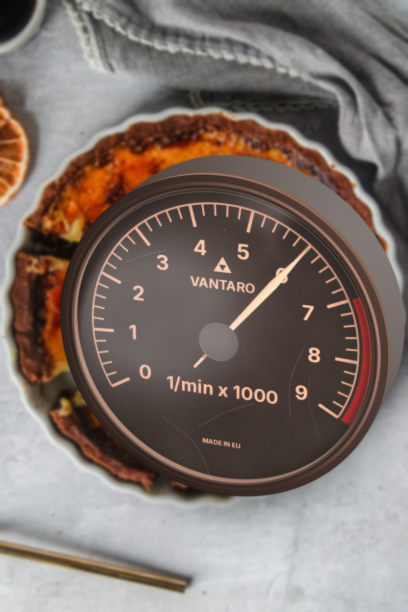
6000,rpm
